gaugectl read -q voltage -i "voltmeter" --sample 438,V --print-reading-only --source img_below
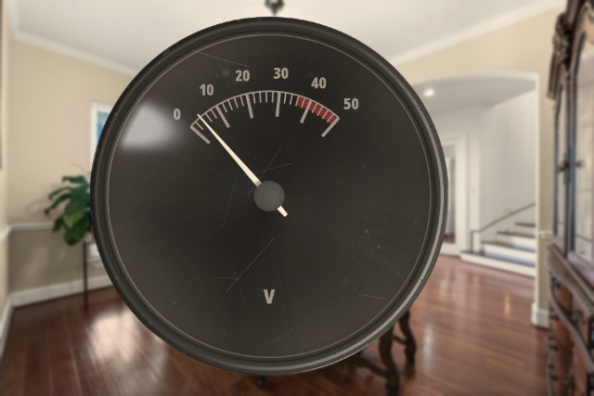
4,V
